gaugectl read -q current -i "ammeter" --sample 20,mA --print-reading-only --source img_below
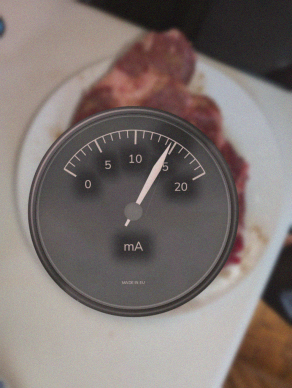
14.5,mA
